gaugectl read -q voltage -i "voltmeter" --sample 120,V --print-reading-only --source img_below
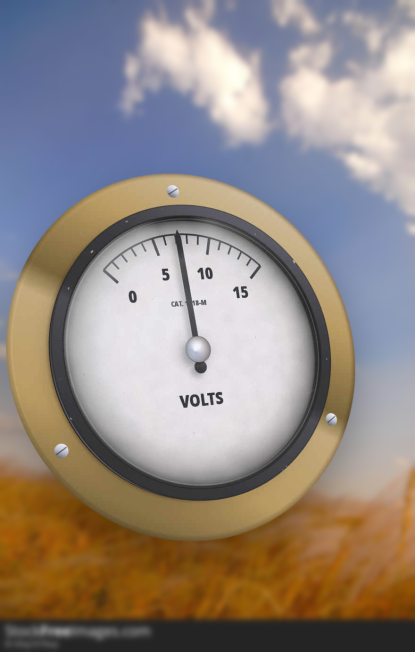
7,V
